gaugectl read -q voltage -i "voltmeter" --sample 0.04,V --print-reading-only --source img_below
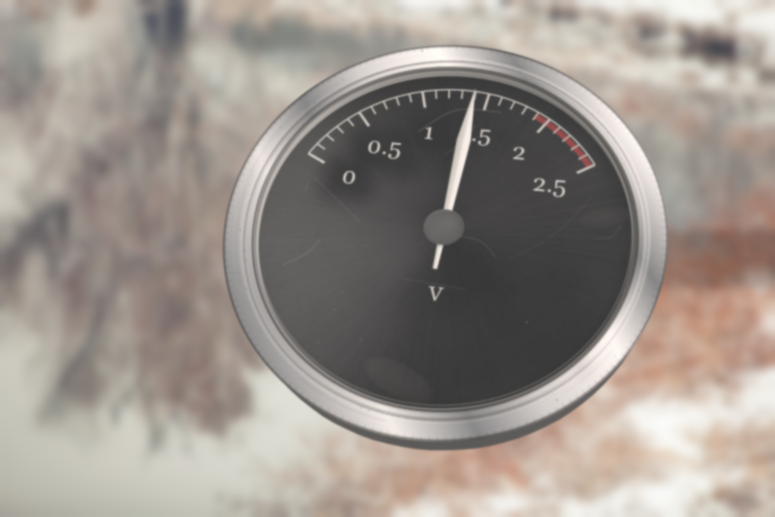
1.4,V
